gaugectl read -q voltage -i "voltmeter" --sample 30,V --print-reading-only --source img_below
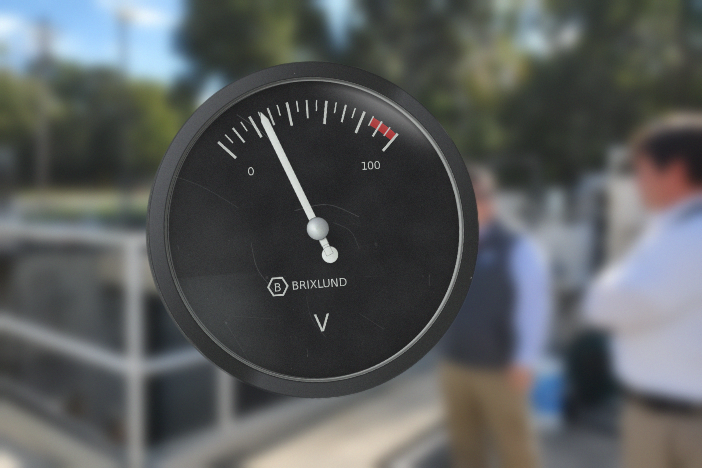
25,V
